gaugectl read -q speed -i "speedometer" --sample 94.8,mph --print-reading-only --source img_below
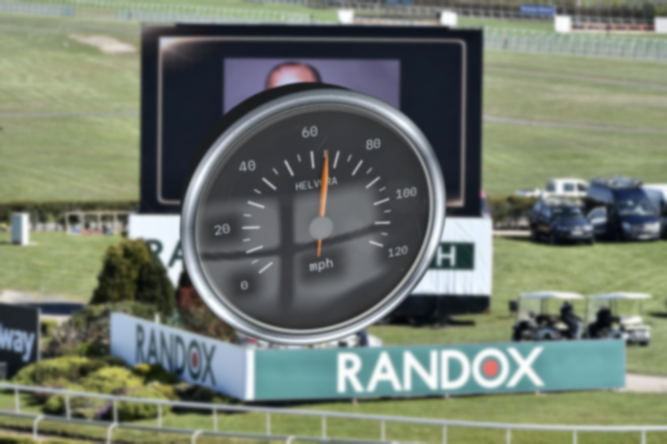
65,mph
